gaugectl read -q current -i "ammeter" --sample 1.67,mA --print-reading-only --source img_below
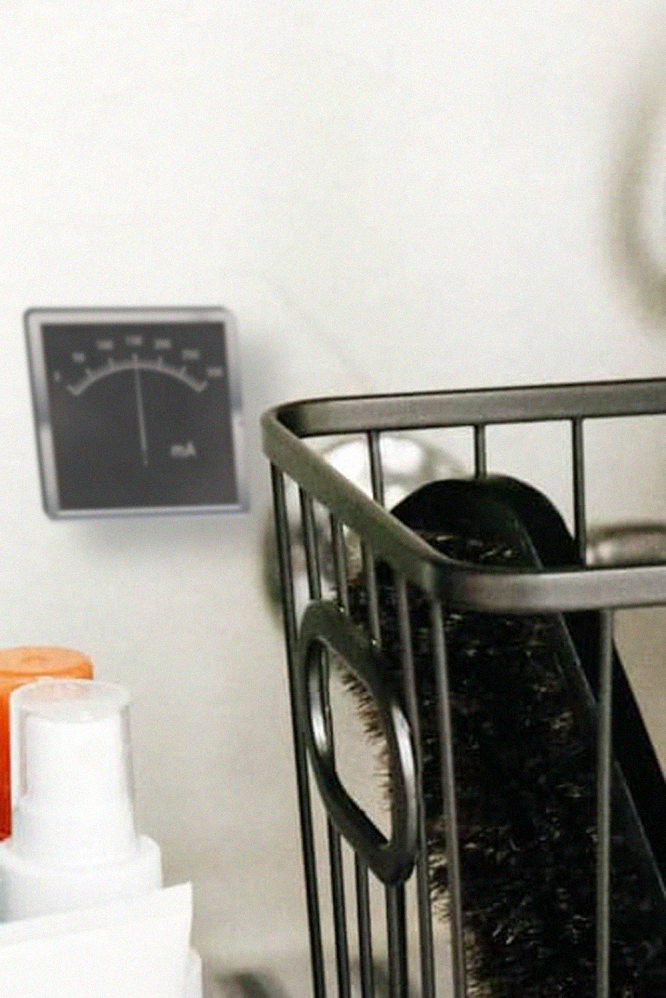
150,mA
